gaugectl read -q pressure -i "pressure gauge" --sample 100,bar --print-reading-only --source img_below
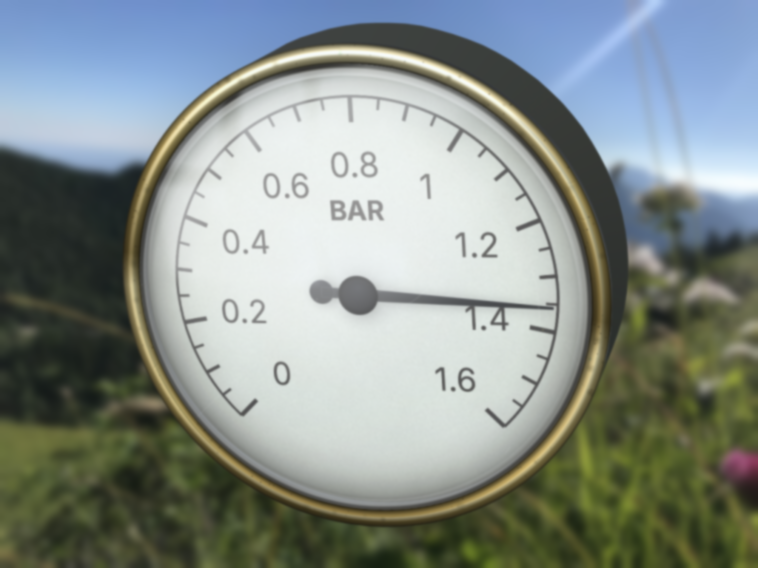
1.35,bar
